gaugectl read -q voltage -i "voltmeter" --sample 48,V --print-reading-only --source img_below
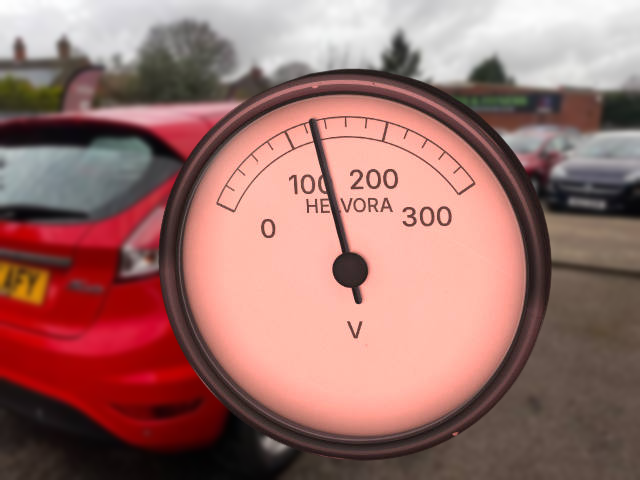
130,V
